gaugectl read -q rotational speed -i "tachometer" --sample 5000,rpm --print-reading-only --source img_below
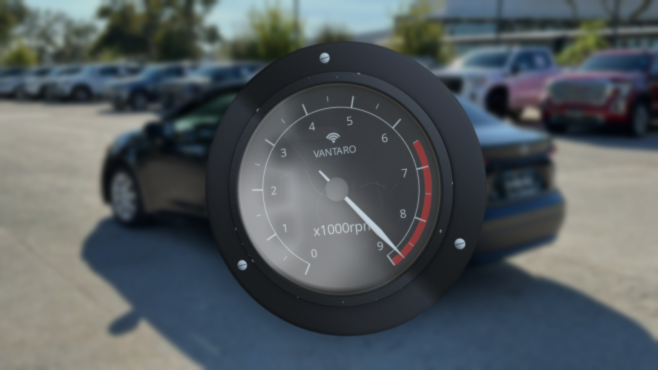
8750,rpm
